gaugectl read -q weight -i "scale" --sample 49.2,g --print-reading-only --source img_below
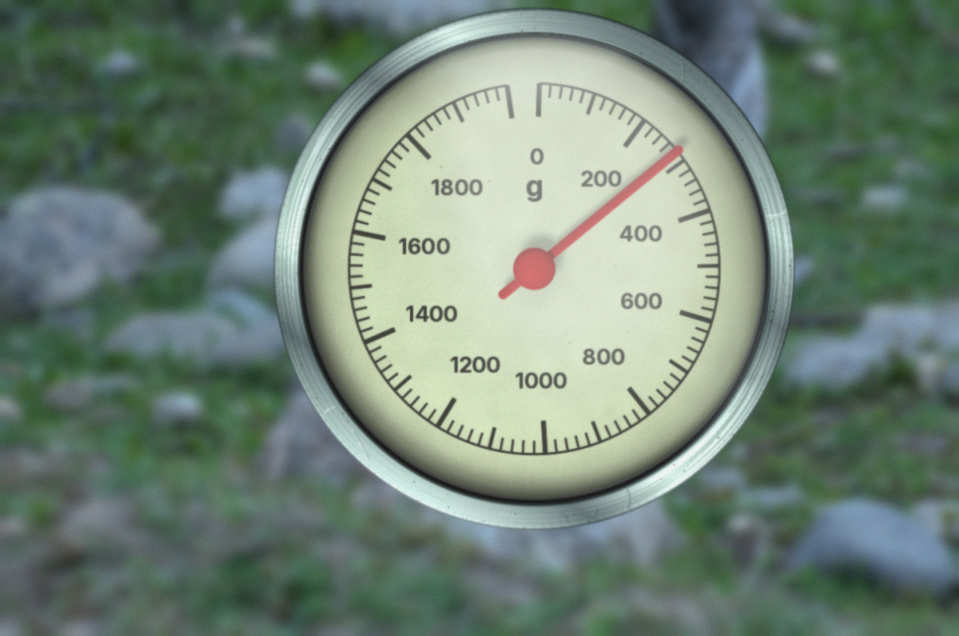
280,g
